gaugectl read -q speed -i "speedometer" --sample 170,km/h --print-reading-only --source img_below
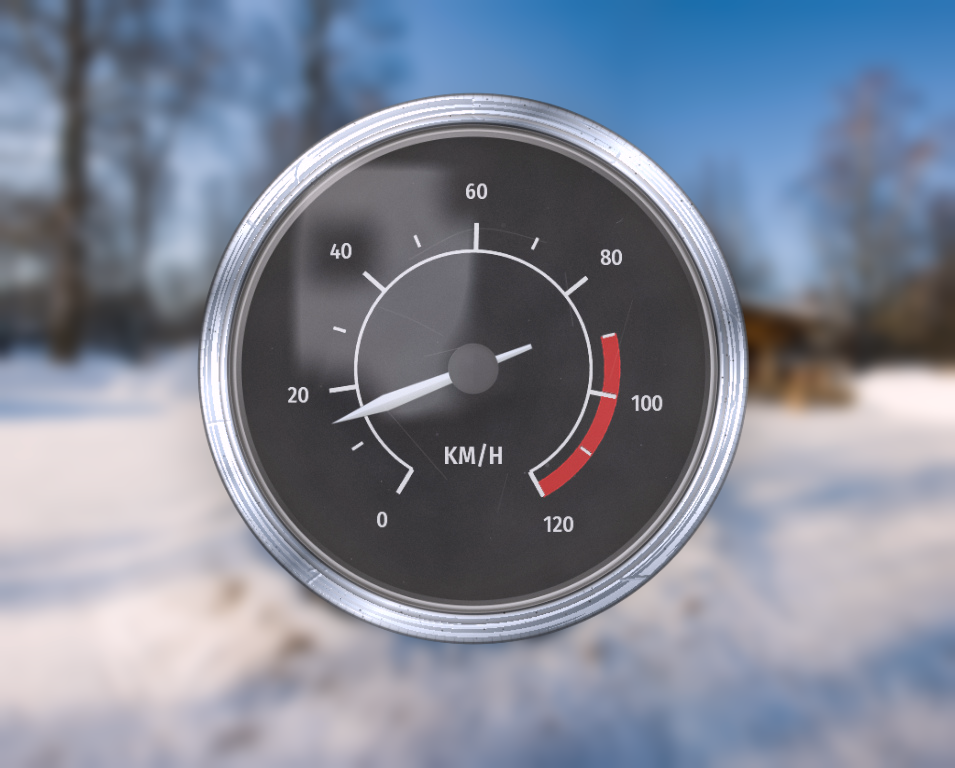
15,km/h
